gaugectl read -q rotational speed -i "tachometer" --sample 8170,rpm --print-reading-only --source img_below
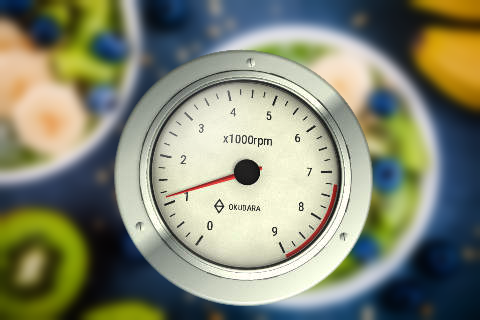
1125,rpm
